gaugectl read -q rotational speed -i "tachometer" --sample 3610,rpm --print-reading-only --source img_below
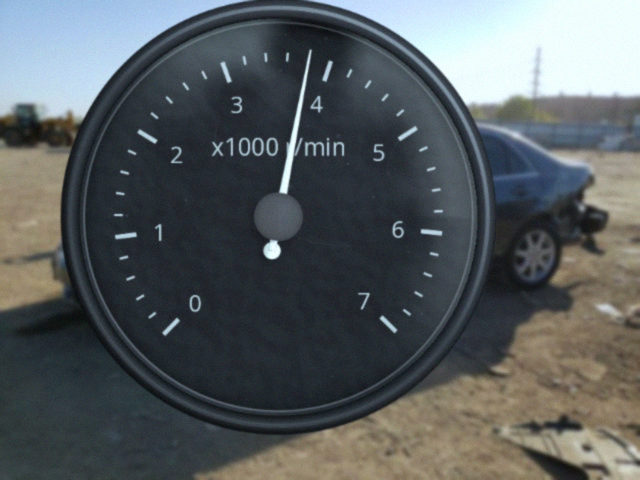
3800,rpm
